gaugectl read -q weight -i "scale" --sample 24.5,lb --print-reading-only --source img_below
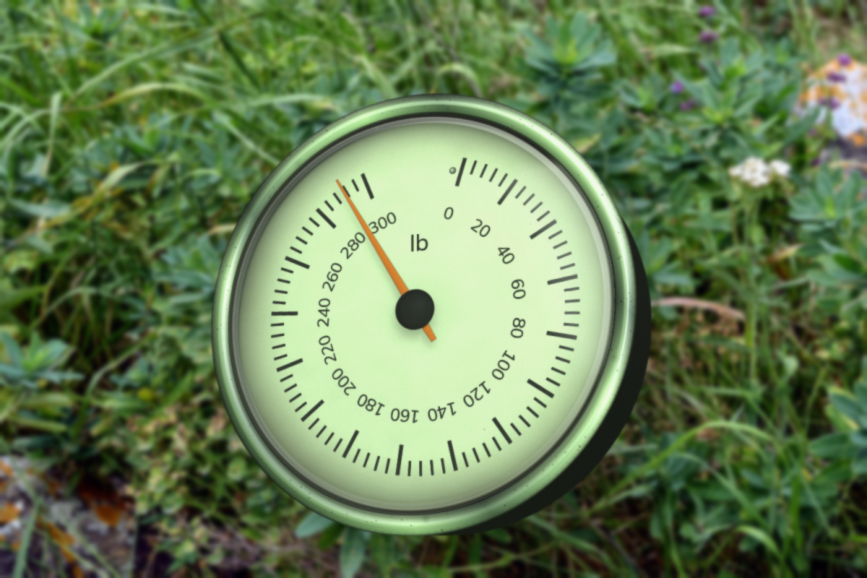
292,lb
